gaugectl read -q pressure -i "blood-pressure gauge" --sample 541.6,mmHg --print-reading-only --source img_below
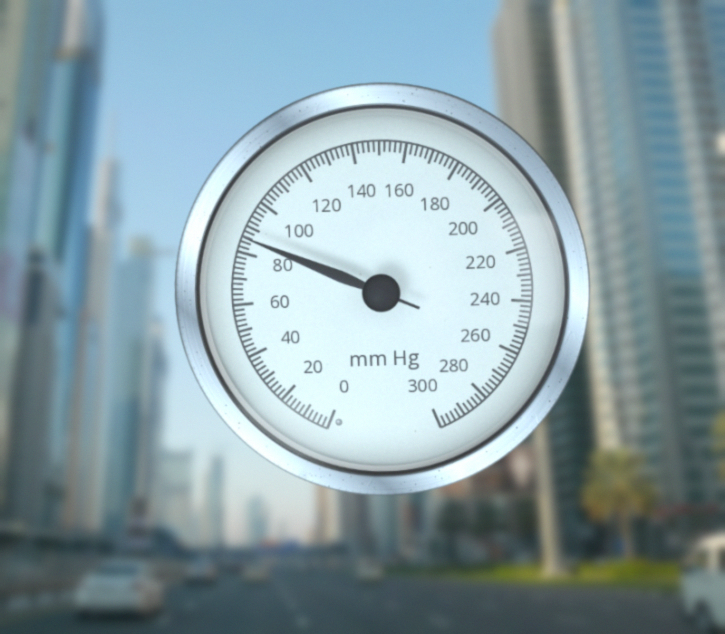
86,mmHg
